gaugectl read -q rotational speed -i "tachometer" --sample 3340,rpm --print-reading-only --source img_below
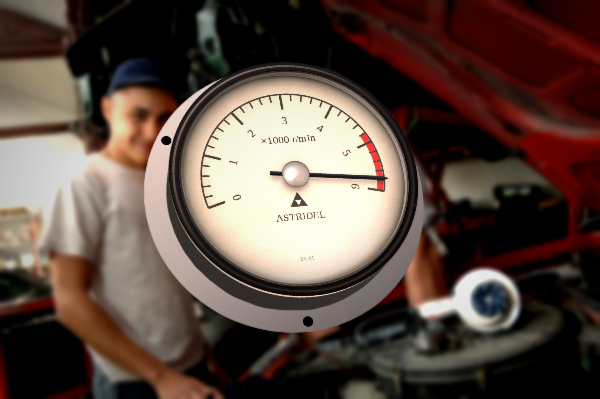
5800,rpm
